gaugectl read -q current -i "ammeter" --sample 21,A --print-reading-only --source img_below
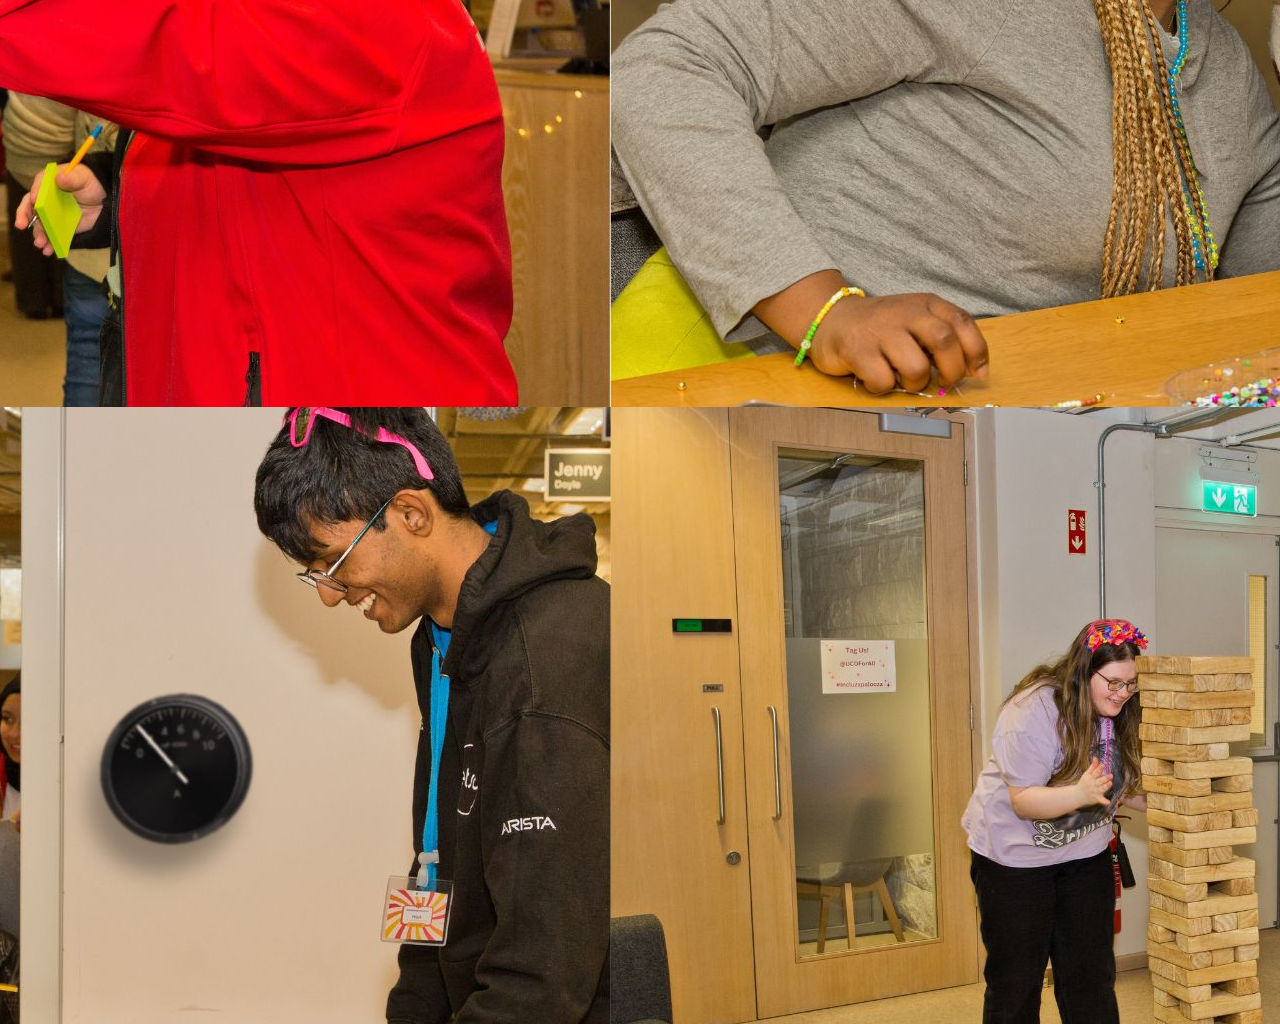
2,A
